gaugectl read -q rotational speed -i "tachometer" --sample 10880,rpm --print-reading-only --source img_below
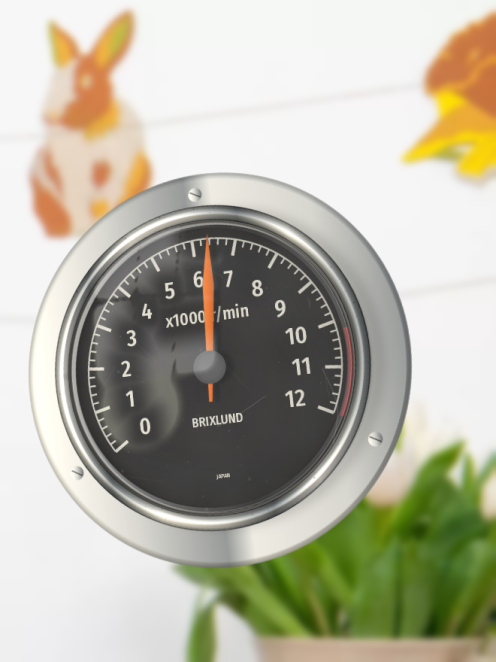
6400,rpm
